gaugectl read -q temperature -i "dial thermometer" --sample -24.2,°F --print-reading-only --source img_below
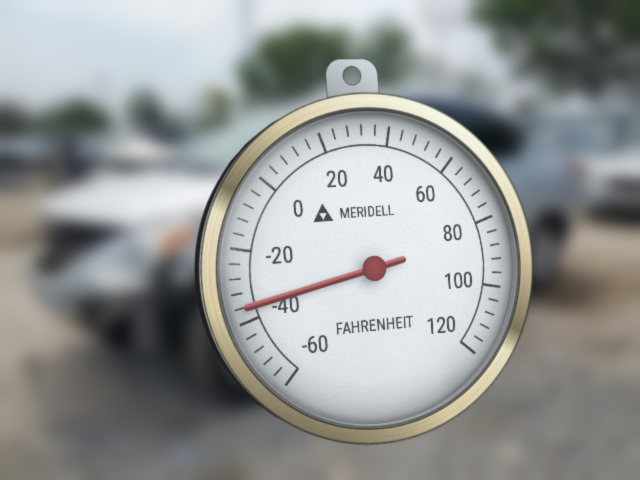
-36,°F
